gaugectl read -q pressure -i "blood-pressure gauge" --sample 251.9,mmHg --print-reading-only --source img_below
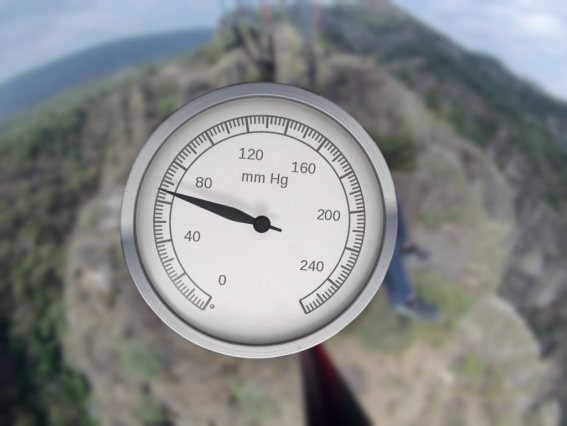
66,mmHg
